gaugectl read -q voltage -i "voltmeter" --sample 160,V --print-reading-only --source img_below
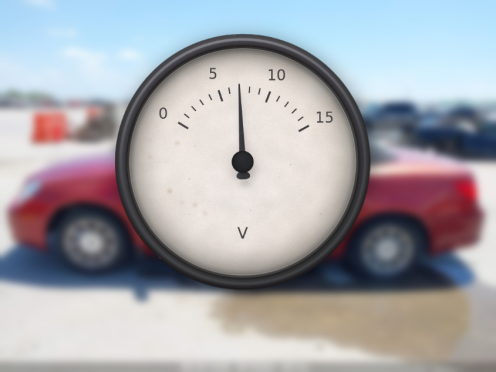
7,V
